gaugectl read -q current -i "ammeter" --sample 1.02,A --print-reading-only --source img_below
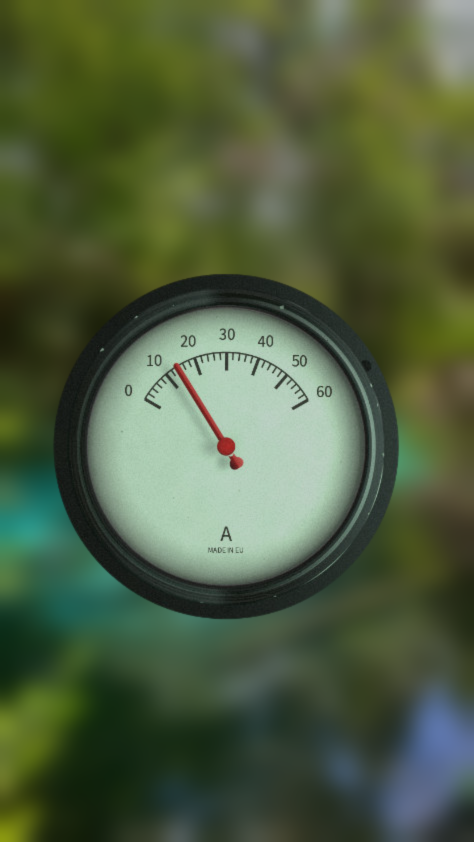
14,A
